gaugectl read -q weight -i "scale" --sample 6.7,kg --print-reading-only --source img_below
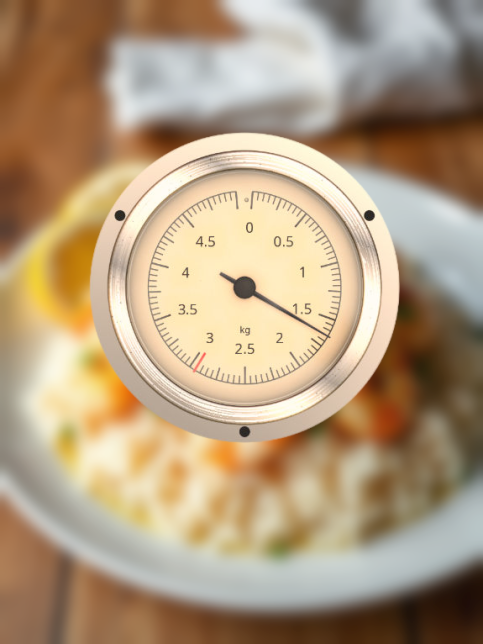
1.65,kg
